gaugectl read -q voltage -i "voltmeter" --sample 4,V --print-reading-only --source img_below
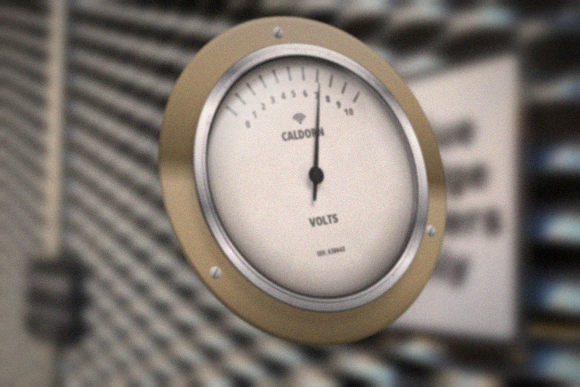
7,V
